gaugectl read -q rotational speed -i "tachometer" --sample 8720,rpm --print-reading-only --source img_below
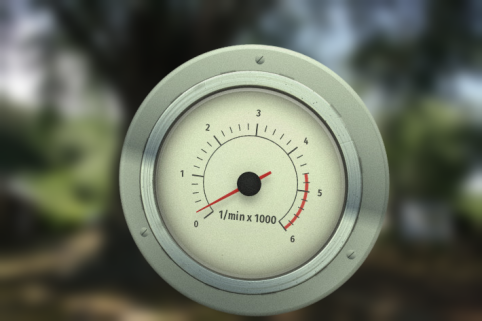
200,rpm
